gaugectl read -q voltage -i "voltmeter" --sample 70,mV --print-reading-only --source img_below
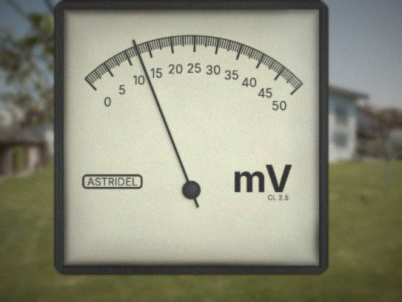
12.5,mV
